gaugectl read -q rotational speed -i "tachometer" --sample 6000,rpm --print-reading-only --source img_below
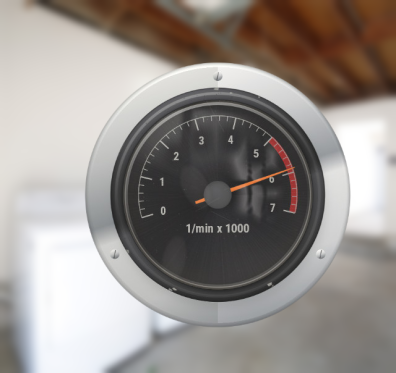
5900,rpm
